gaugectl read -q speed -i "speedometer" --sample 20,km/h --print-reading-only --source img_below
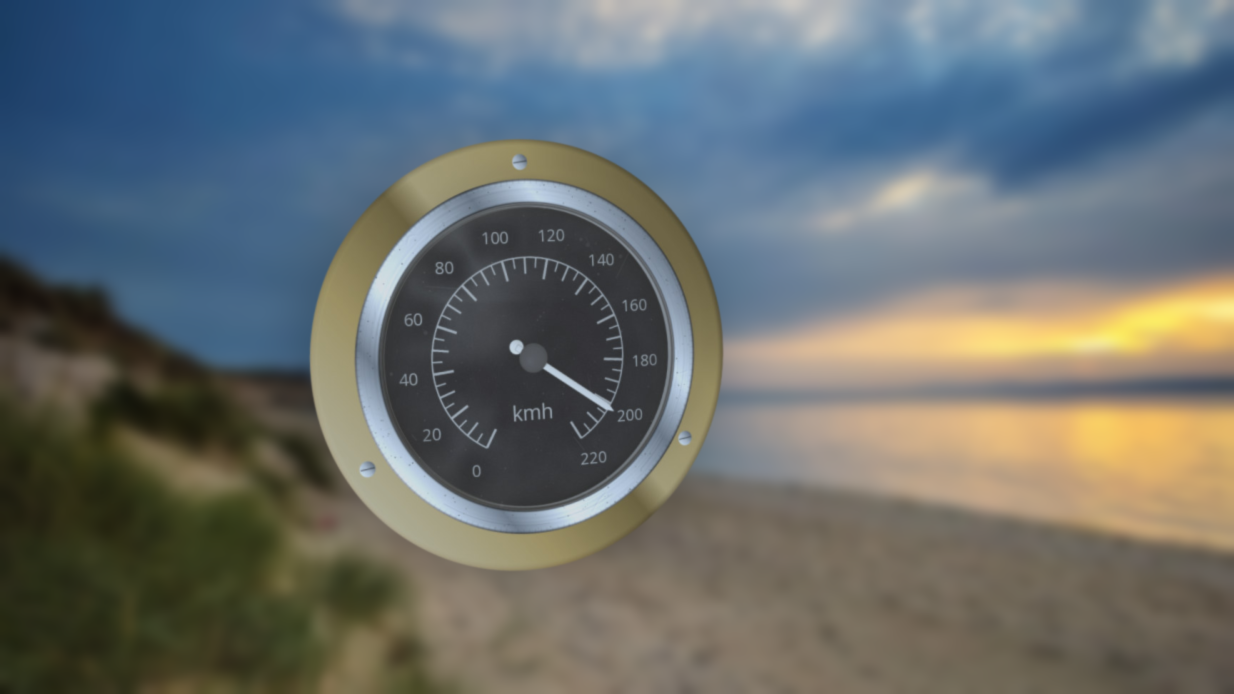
202.5,km/h
